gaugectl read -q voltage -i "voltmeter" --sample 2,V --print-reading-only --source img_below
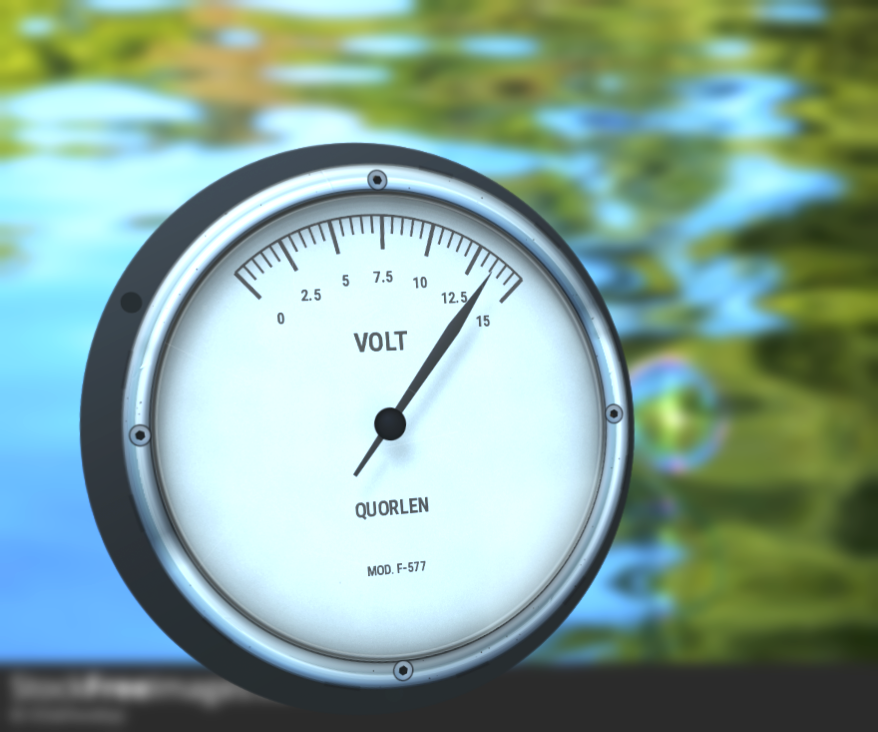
13.5,V
